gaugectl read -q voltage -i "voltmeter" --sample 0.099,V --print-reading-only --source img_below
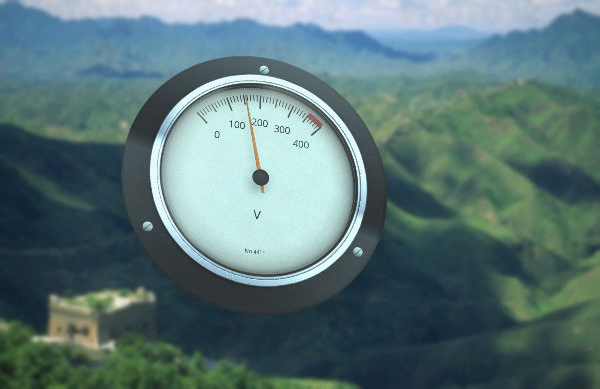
150,V
